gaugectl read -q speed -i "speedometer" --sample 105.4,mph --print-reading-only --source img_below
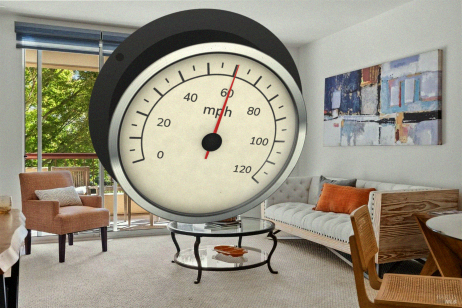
60,mph
